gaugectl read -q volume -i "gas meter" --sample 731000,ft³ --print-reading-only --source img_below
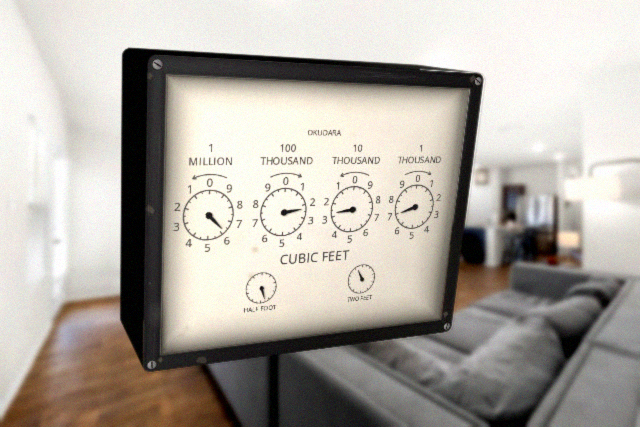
622700,ft³
